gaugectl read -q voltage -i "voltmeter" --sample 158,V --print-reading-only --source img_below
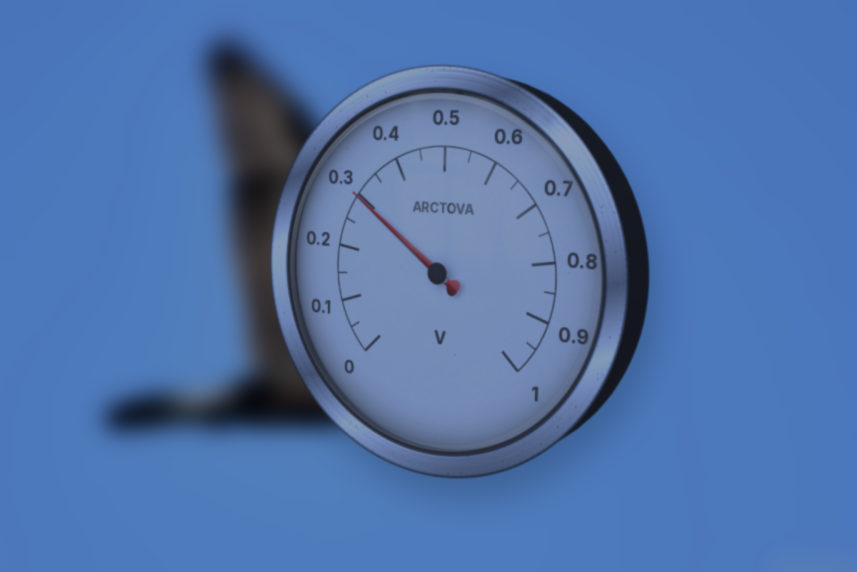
0.3,V
